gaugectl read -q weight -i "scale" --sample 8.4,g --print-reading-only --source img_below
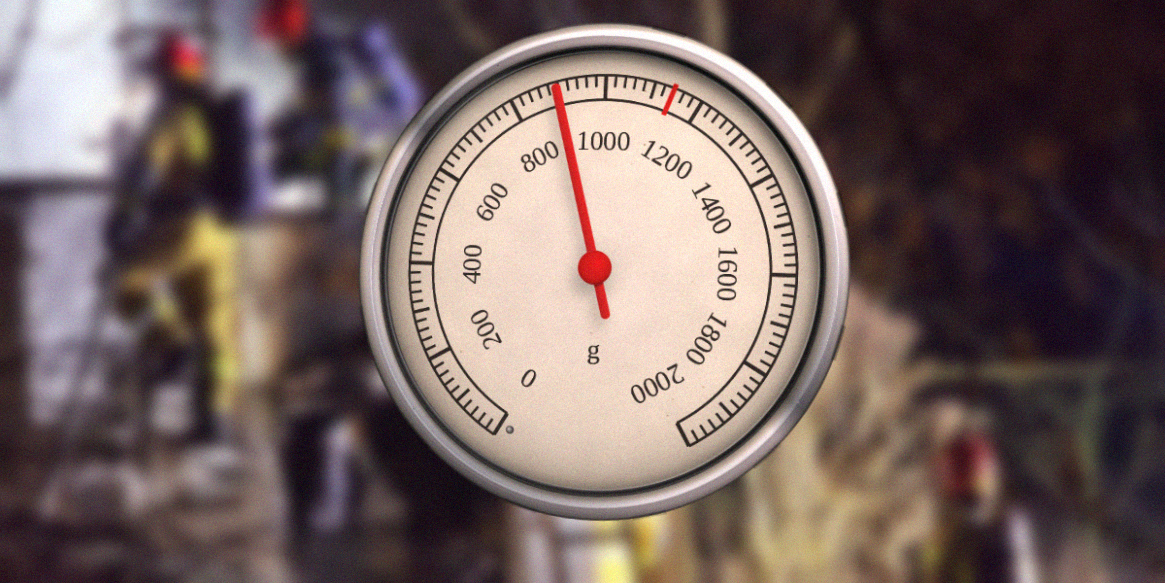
900,g
